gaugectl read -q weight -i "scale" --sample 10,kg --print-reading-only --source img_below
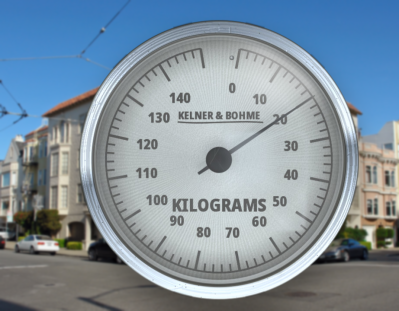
20,kg
